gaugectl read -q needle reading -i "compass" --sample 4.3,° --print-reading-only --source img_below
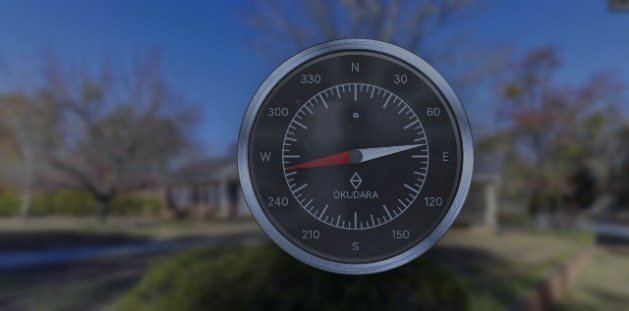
260,°
